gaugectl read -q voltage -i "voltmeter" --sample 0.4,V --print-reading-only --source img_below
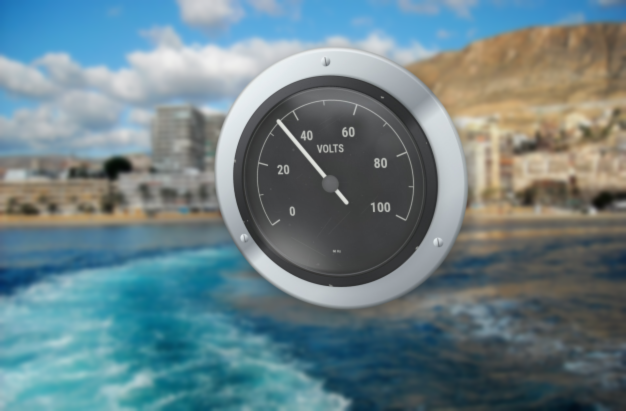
35,V
